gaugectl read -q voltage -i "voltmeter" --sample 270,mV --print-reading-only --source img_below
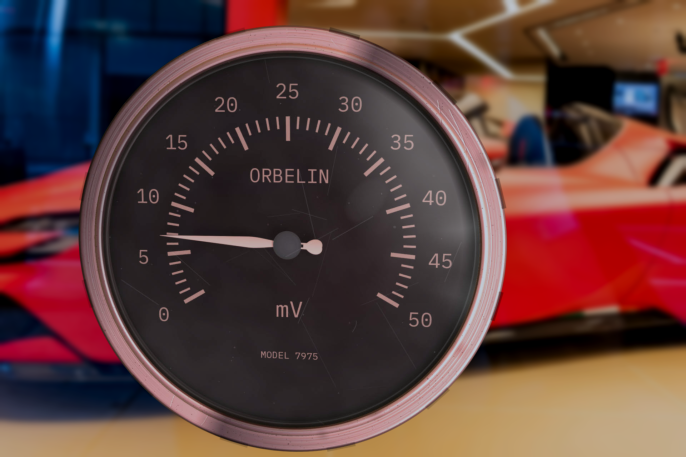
7,mV
